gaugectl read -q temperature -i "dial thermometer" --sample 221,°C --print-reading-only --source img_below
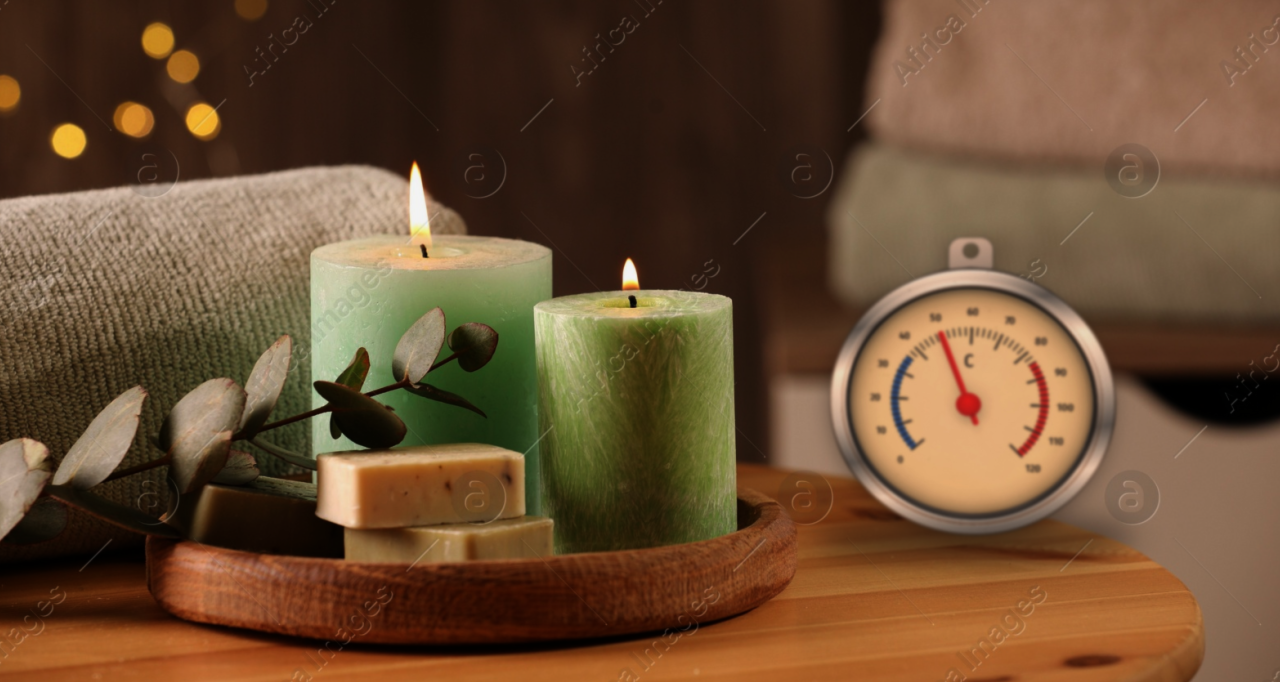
50,°C
